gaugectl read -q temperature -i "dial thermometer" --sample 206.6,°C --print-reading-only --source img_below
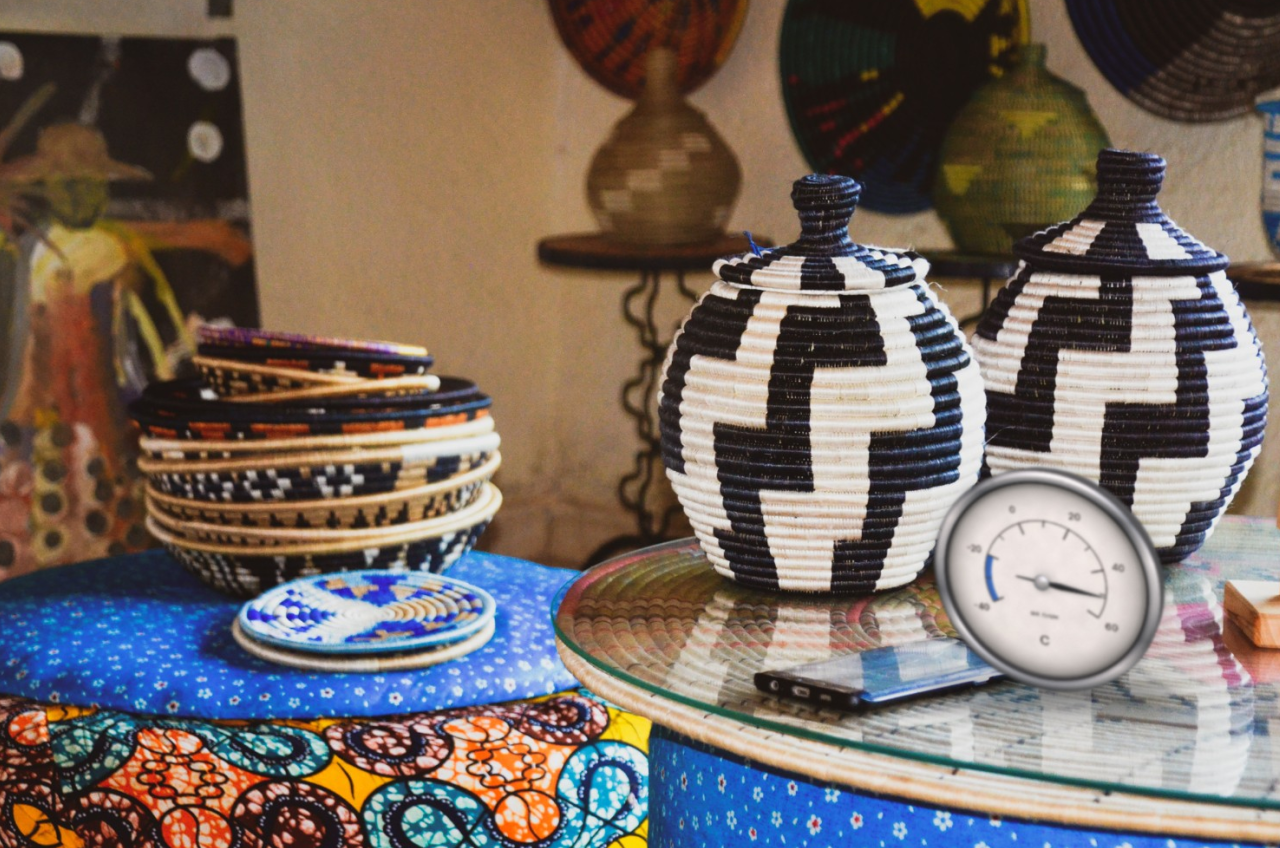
50,°C
